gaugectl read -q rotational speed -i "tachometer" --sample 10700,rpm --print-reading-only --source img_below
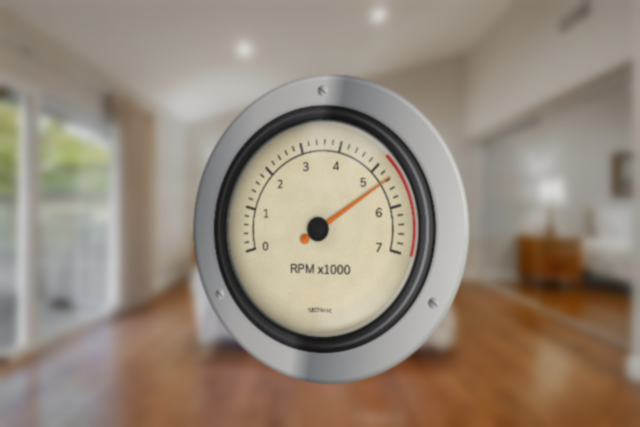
5400,rpm
